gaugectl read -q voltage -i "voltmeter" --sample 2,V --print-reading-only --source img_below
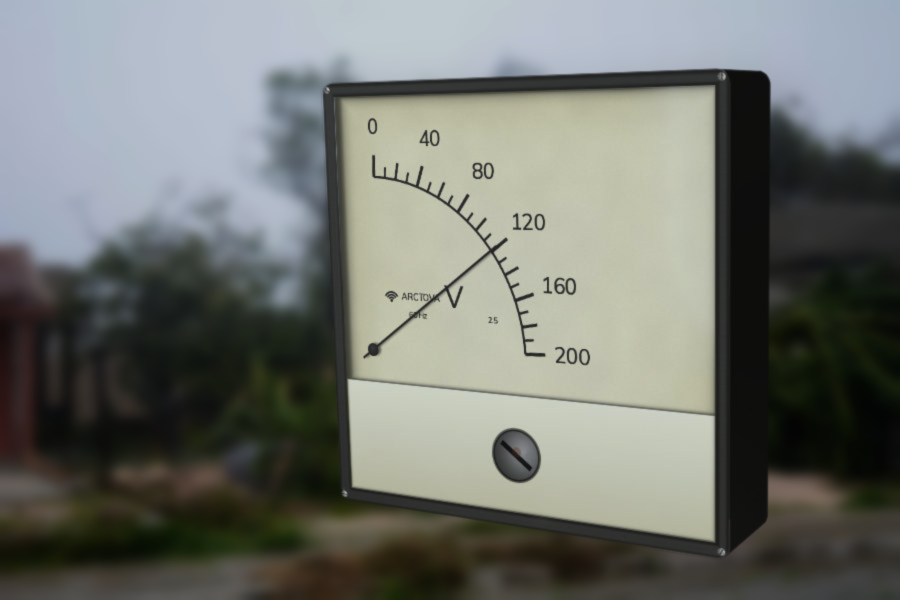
120,V
